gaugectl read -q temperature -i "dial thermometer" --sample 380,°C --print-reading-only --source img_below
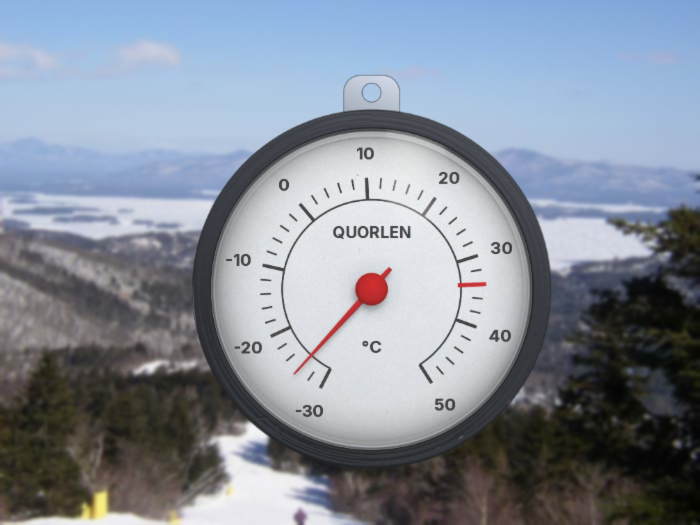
-26,°C
